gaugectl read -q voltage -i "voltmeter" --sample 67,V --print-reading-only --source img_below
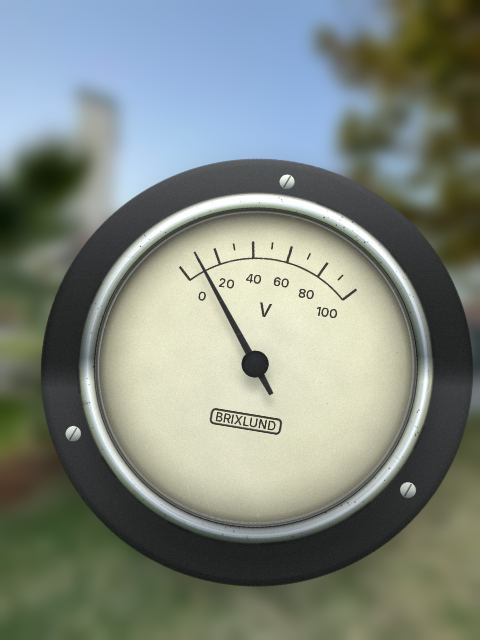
10,V
